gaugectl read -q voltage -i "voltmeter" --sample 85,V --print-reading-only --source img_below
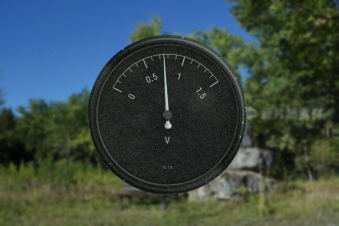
0.75,V
